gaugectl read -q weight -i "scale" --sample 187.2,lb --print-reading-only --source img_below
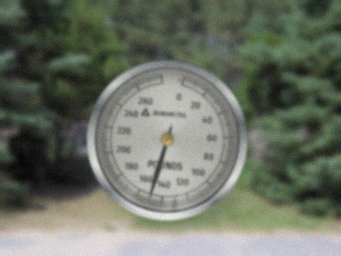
150,lb
